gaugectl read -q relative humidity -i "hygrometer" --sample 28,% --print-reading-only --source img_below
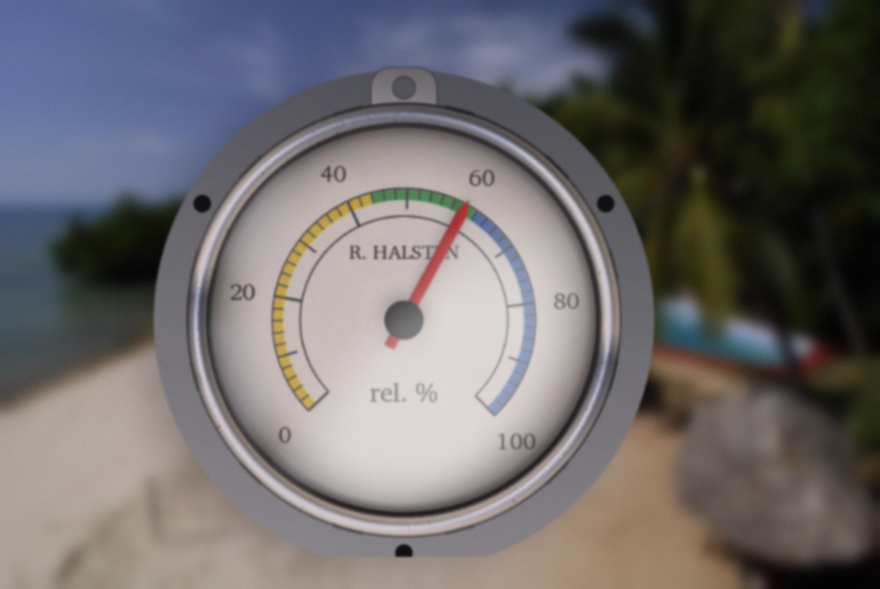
60,%
